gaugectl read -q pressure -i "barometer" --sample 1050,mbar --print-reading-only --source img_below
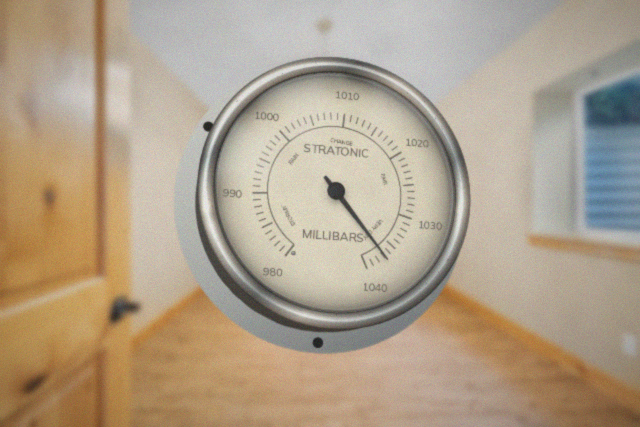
1037,mbar
